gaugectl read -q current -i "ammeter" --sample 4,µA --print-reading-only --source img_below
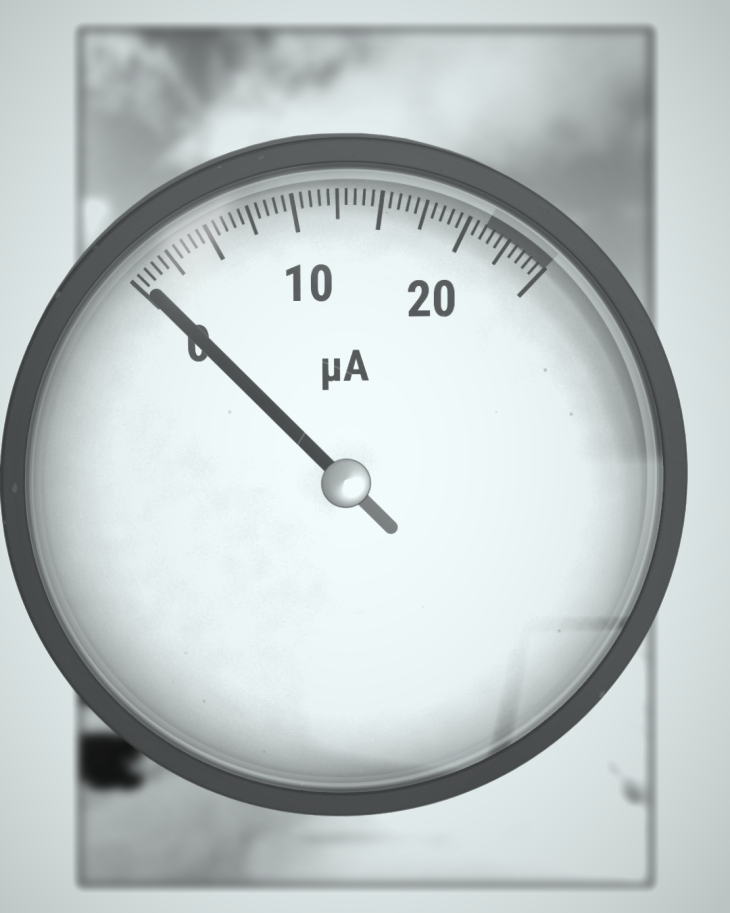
0.5,µA
